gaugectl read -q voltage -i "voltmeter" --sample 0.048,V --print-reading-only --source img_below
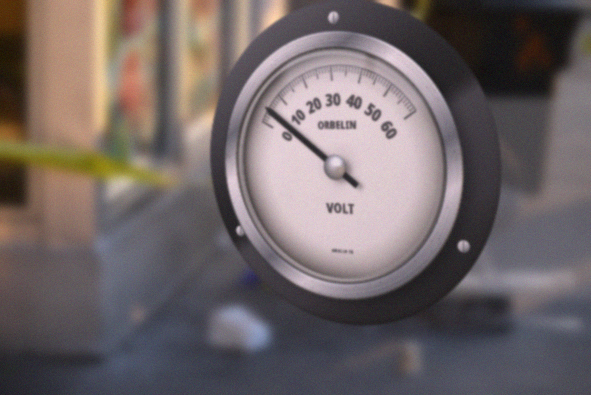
5,V
